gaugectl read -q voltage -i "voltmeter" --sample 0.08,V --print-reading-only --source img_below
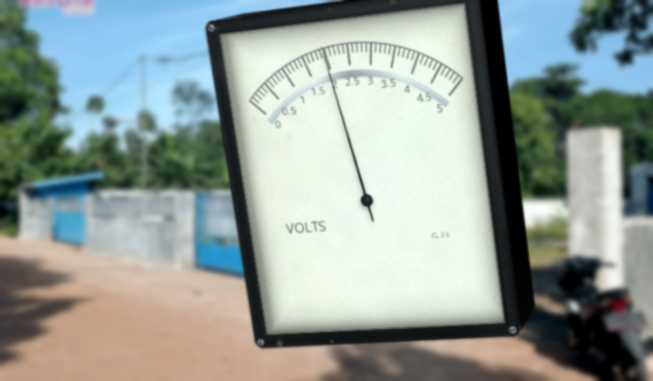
2,V
